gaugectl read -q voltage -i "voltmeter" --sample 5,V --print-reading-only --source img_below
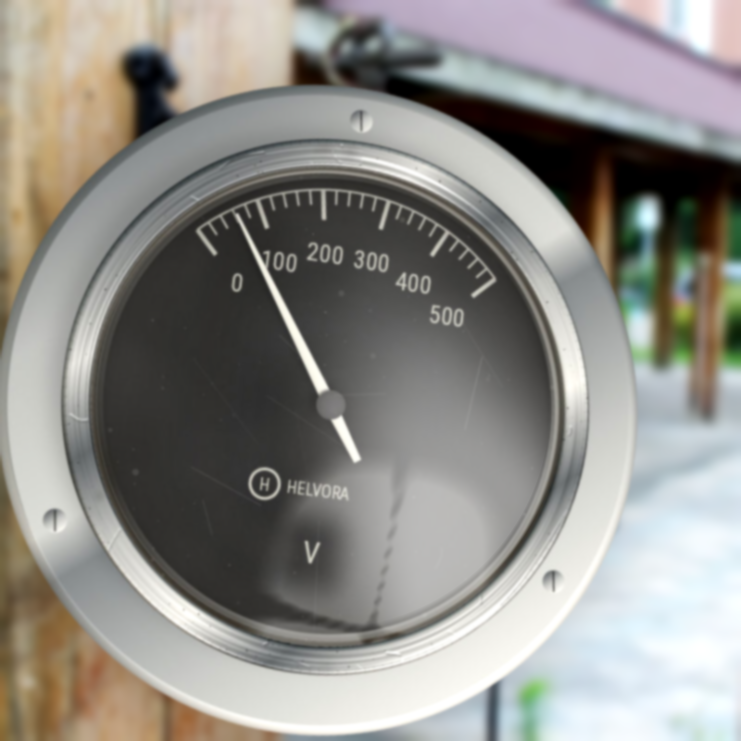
60,V
